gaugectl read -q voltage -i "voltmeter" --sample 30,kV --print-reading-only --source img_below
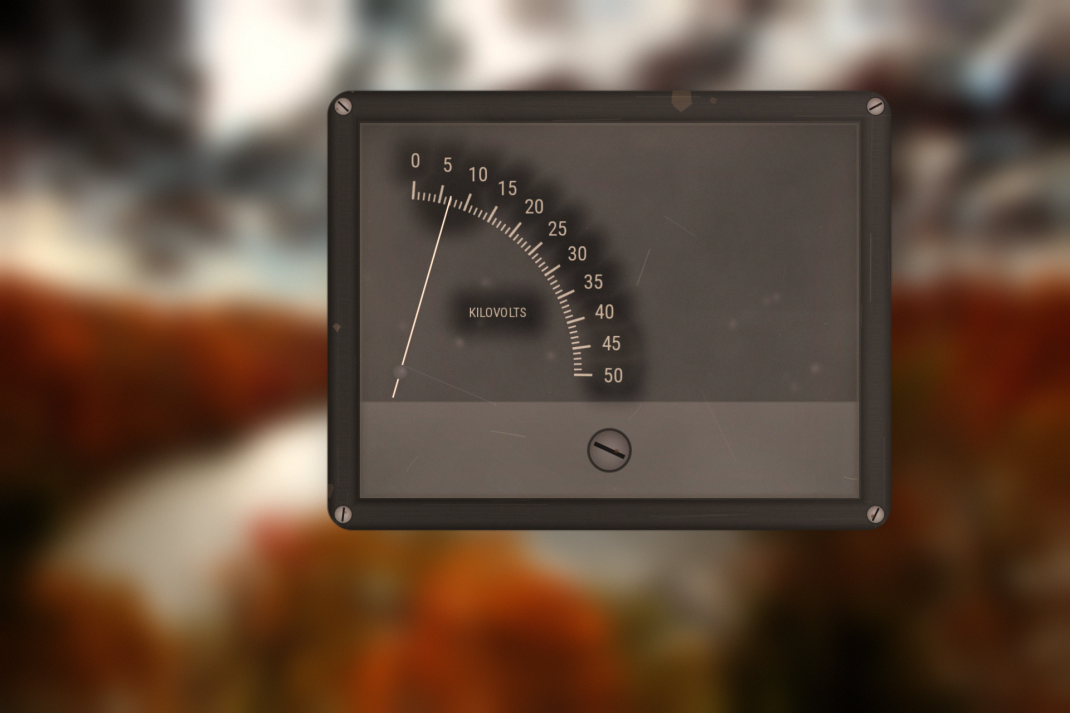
7,kV
